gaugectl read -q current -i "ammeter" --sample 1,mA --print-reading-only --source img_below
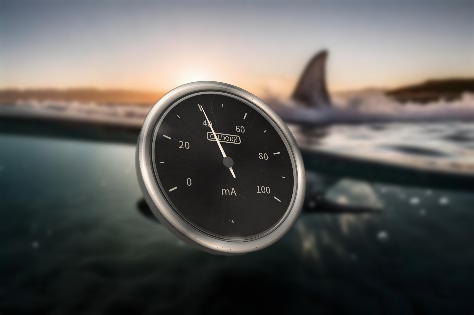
40,mA
